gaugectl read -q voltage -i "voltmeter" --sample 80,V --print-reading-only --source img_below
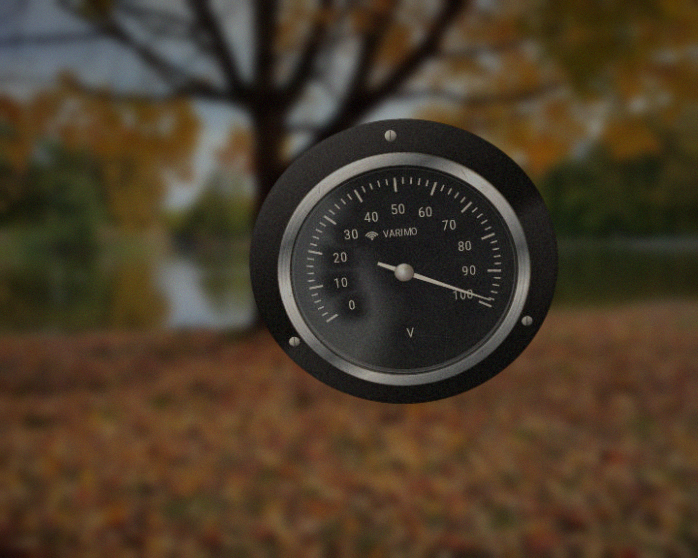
98,V
